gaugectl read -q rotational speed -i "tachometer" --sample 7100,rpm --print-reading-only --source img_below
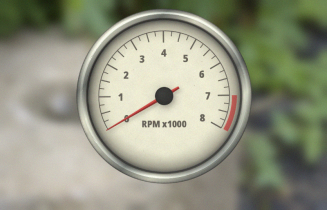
0,rpm
